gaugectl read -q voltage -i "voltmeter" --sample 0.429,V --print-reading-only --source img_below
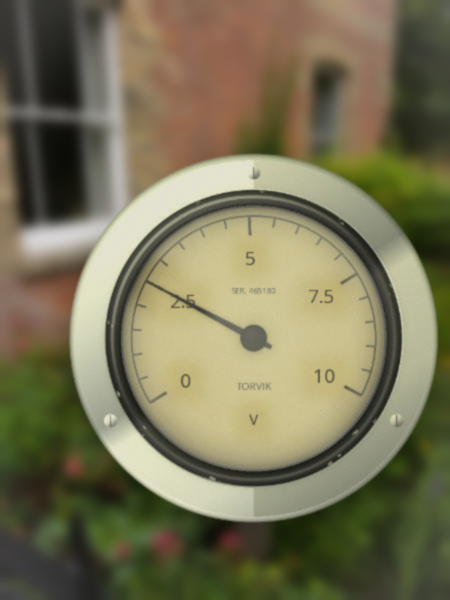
2.5,V
